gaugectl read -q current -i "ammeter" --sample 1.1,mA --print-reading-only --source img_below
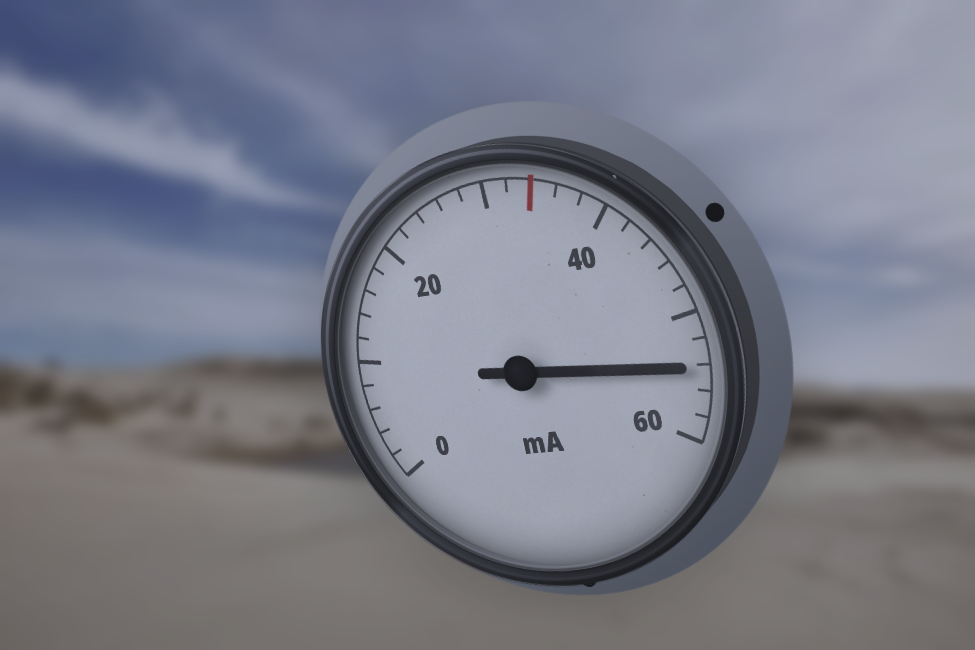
54,mA
